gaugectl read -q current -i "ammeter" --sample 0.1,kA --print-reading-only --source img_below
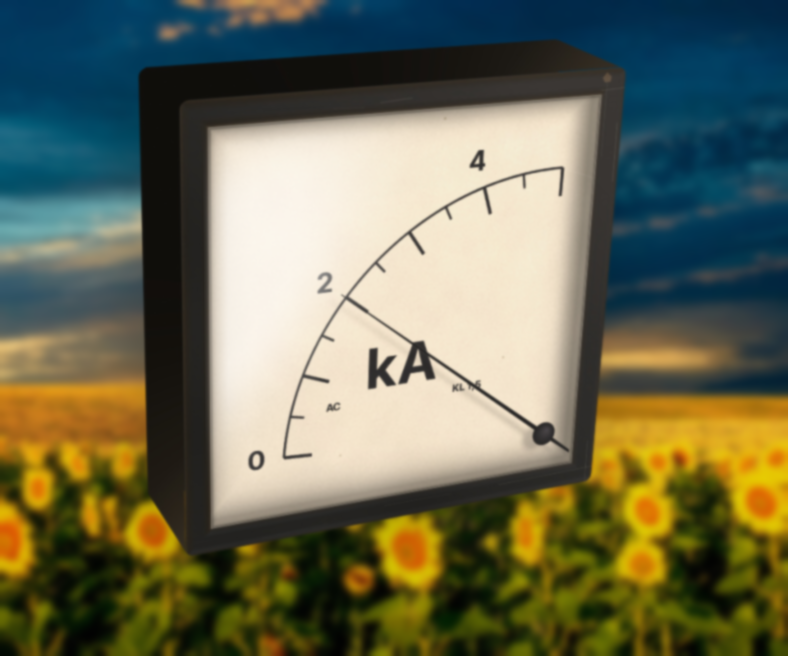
2,kA
